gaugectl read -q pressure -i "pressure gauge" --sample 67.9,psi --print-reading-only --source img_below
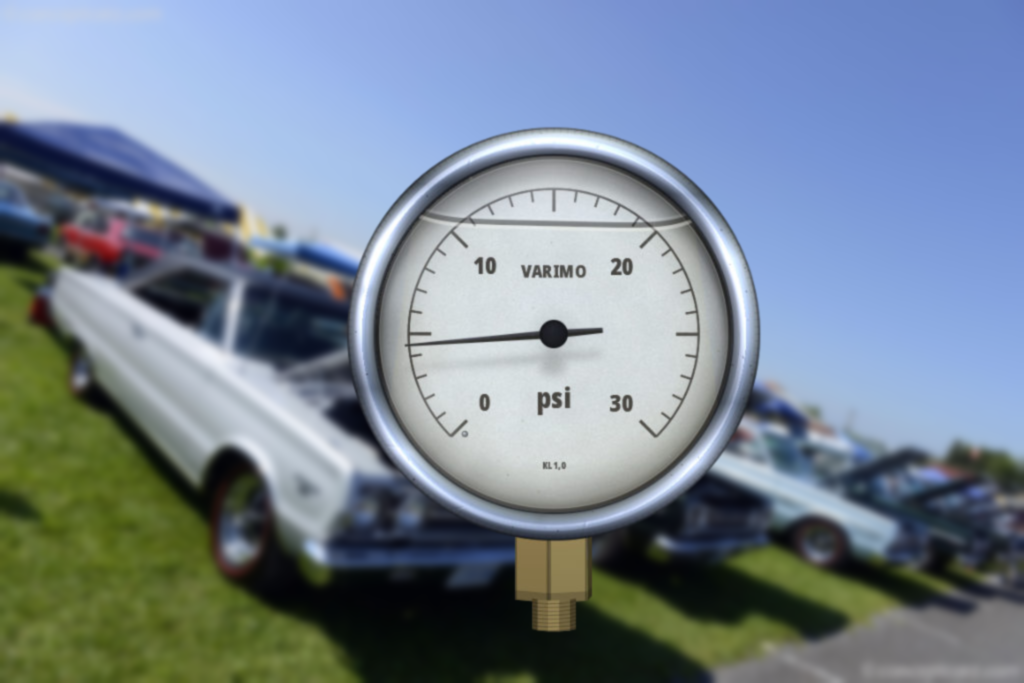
4.5,psi
